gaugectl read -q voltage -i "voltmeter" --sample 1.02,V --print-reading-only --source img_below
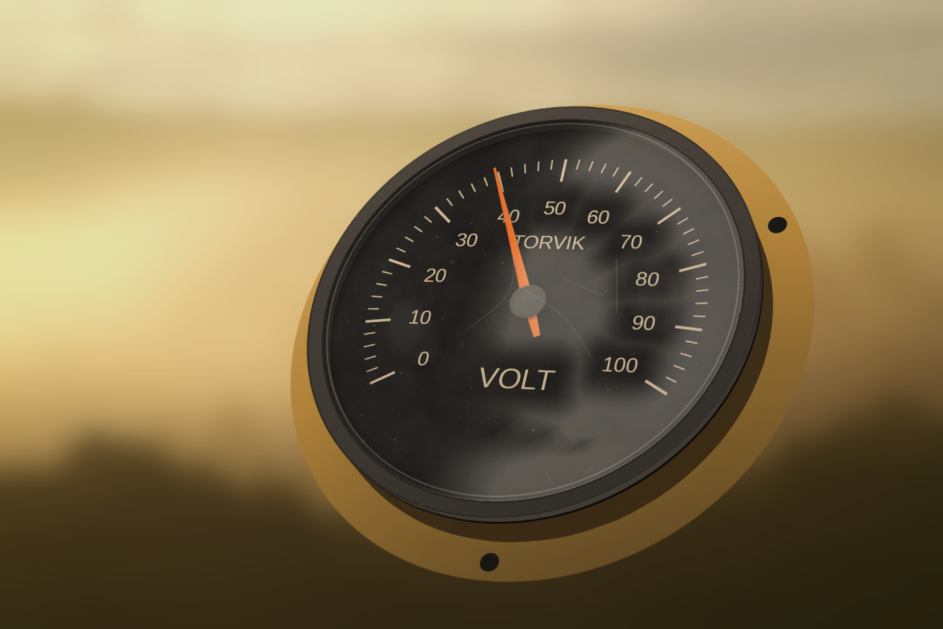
40,V
